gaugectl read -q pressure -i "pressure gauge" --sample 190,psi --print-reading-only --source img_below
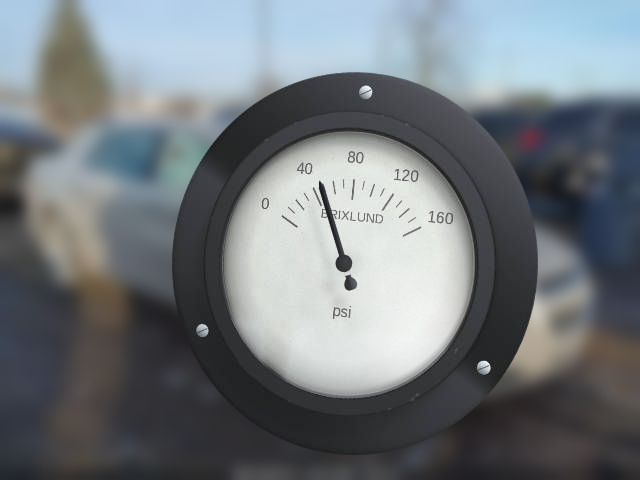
50,psi
